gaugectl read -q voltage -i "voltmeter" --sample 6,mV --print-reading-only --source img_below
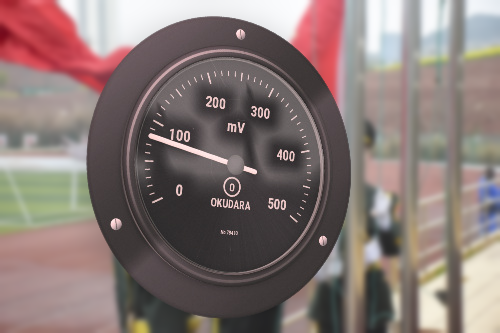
80,mV
